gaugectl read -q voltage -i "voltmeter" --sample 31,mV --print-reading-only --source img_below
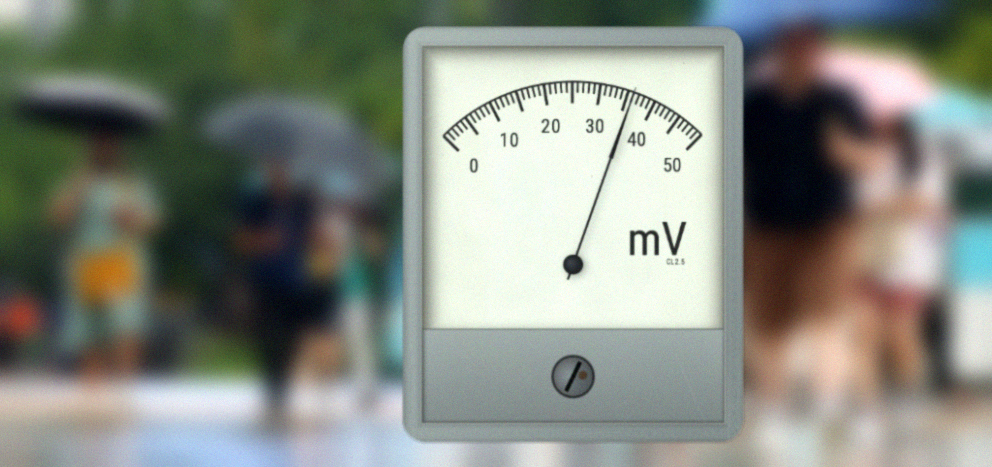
36,mV
